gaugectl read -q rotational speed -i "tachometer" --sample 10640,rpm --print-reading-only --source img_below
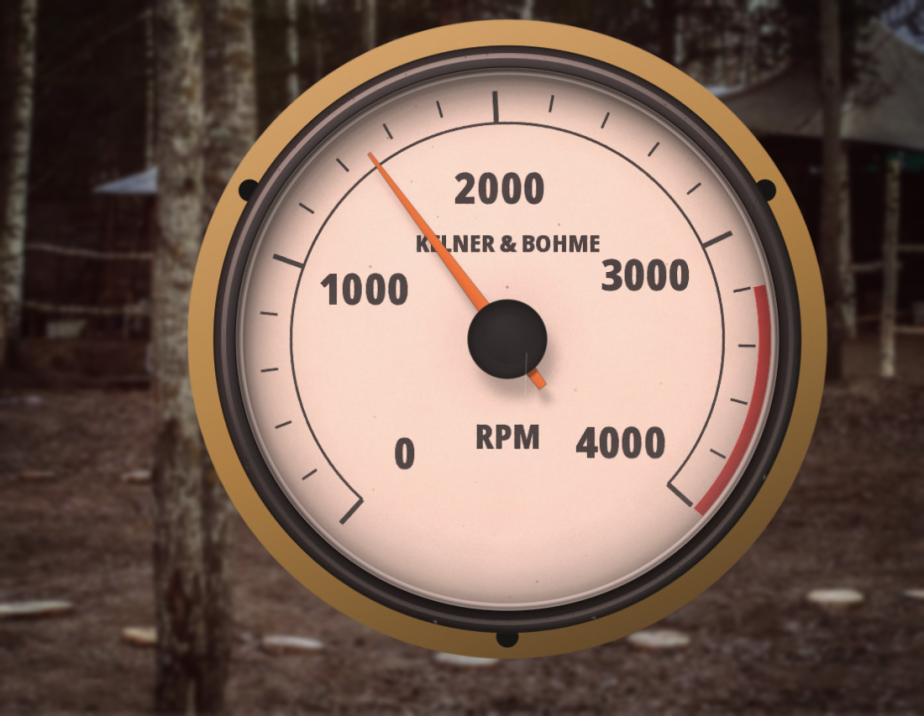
1500,rpm
